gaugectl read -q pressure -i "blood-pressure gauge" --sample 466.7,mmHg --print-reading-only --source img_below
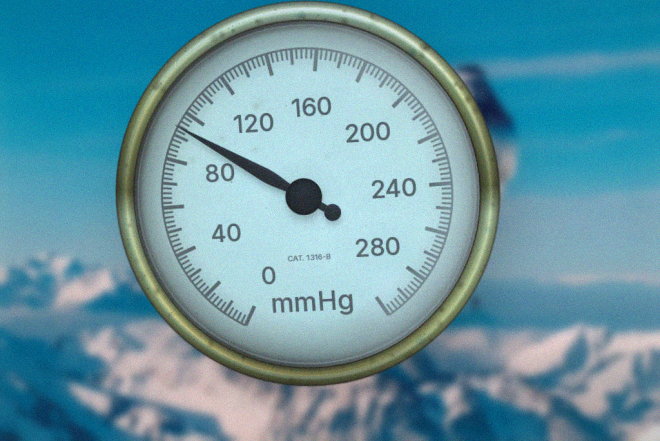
94,mmHg
